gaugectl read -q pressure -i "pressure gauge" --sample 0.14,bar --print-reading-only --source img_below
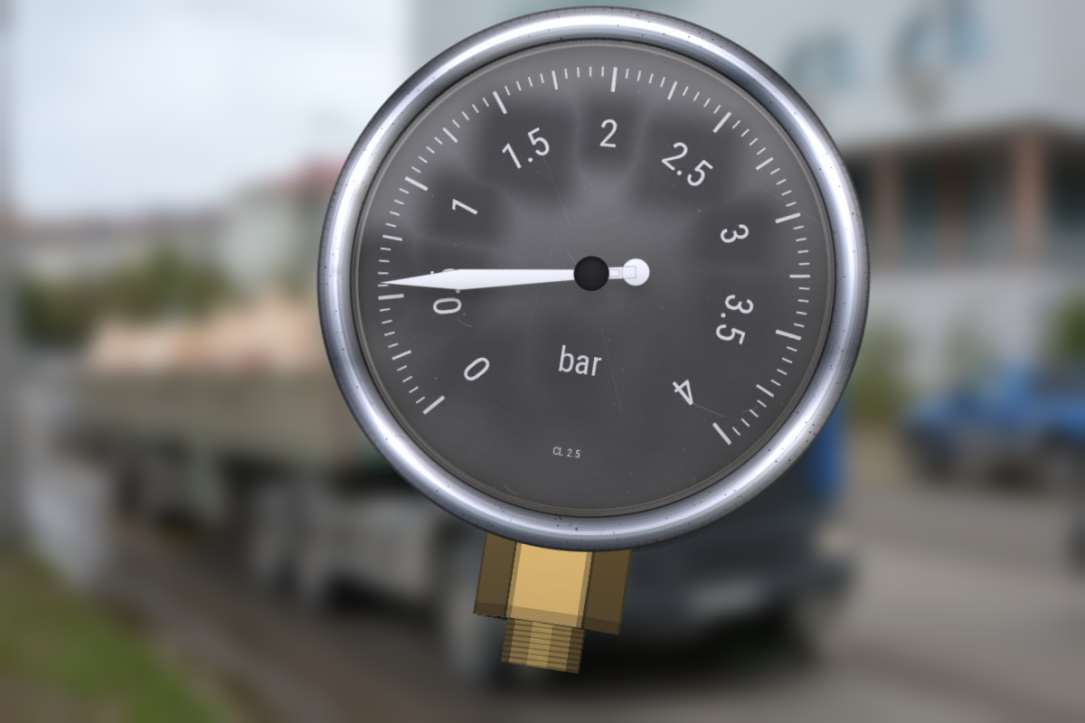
0.55,bar
